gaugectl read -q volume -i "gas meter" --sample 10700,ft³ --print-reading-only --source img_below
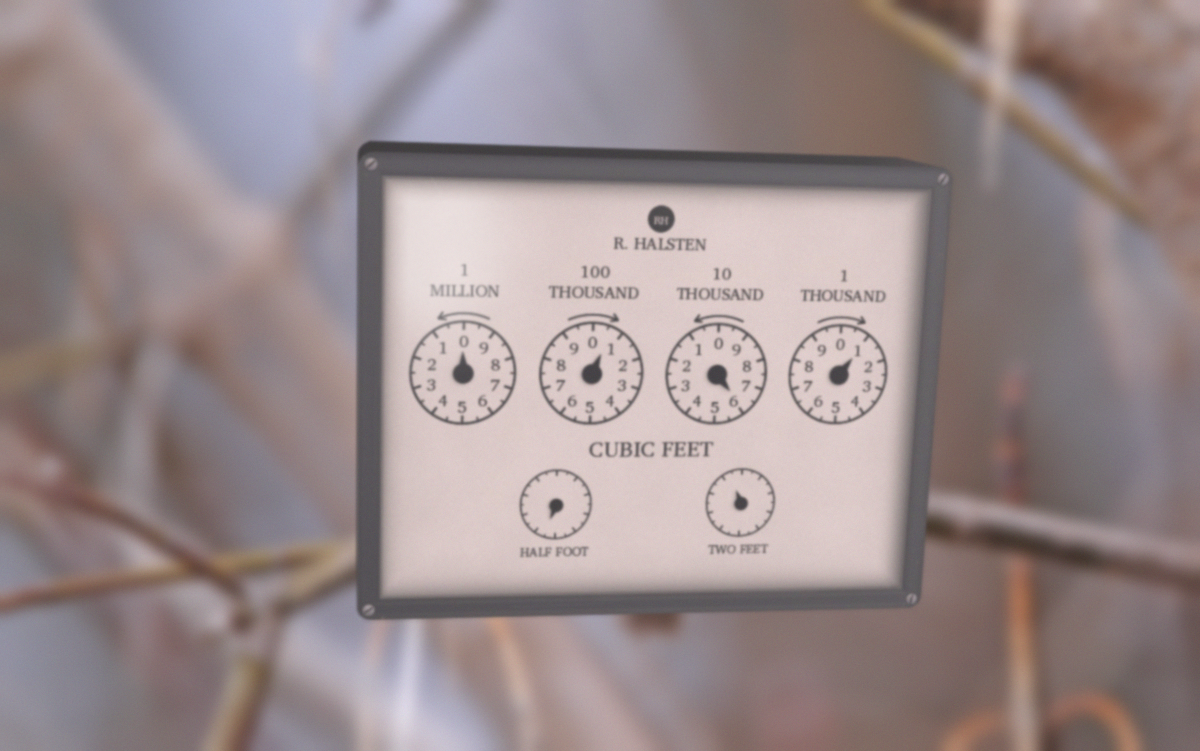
6100,ft³
